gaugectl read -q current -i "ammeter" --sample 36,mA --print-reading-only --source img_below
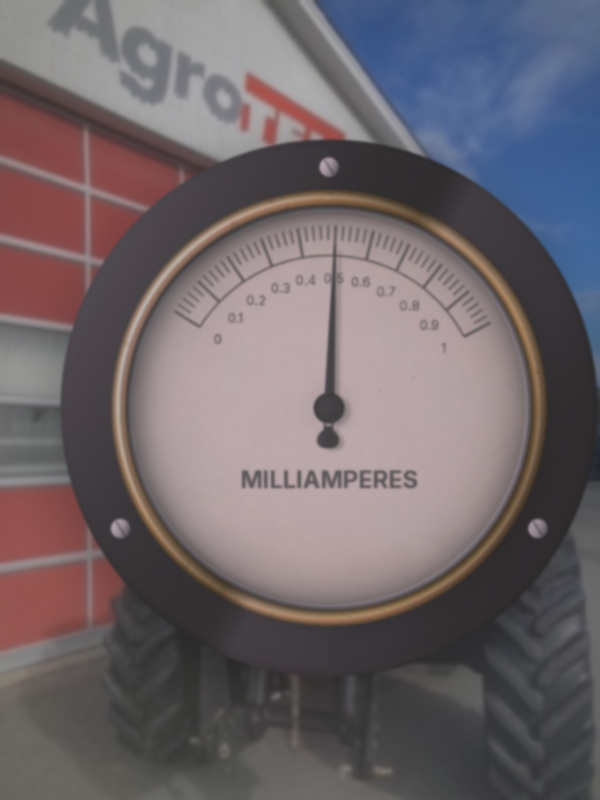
0.5,mA
